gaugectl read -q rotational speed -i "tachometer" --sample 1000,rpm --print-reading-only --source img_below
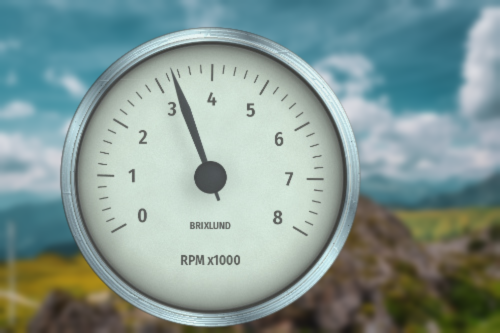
3300,rpm
